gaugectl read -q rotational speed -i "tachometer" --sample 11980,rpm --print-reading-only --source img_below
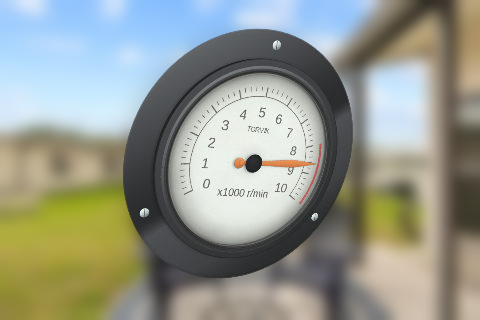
8600,rpm
